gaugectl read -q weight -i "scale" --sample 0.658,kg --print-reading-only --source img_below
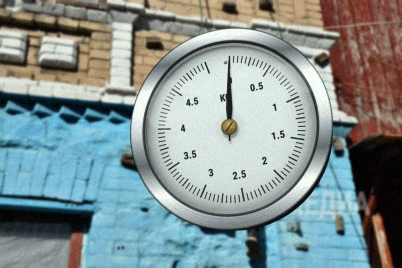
0,kg
